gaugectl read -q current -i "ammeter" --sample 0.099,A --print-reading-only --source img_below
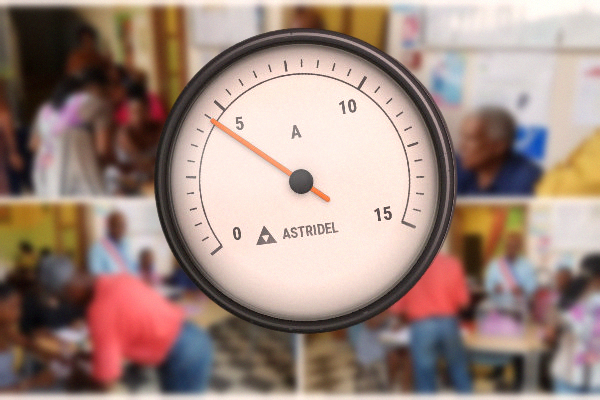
4.5,A
